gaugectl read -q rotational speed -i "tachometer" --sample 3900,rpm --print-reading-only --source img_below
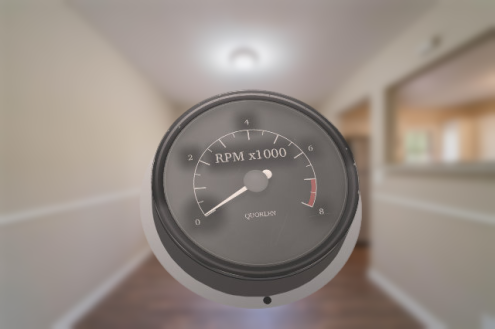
0,rpm
